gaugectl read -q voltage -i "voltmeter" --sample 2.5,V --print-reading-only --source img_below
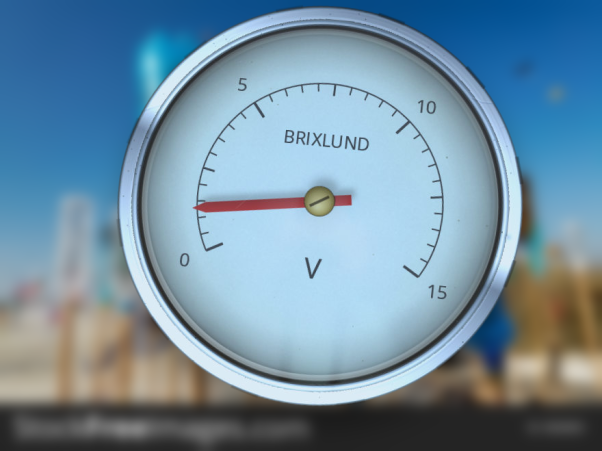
1.25,V
